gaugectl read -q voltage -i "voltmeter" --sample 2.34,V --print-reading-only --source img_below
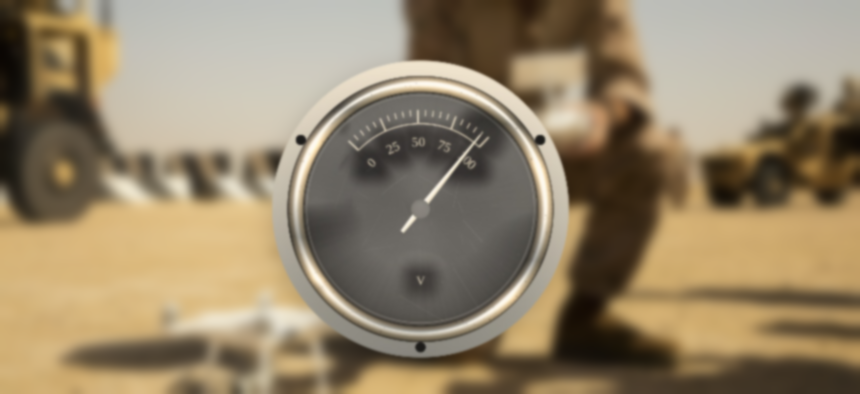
95,V
